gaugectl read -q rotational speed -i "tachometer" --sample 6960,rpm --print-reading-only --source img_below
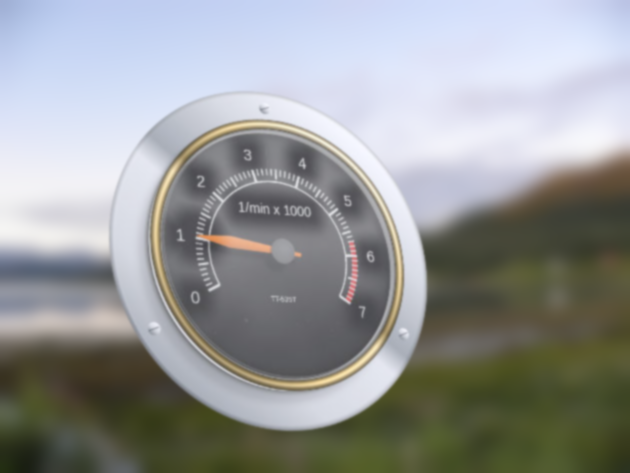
1000,rpm
